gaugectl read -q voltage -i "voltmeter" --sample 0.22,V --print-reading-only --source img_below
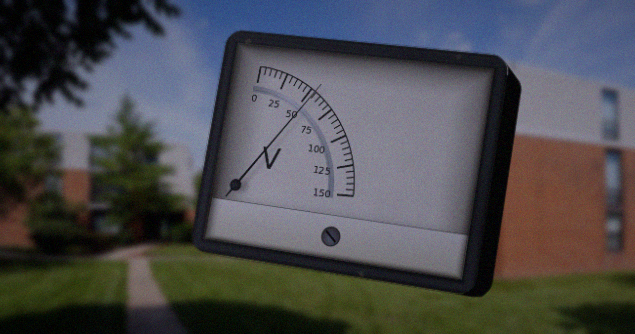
55,V
